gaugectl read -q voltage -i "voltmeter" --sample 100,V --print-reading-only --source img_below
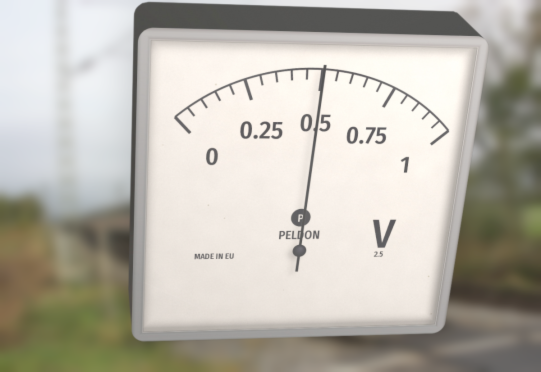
0.5,V
